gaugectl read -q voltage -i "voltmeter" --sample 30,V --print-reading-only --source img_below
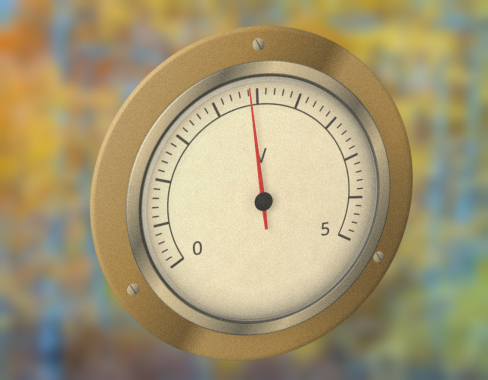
2.4,V
